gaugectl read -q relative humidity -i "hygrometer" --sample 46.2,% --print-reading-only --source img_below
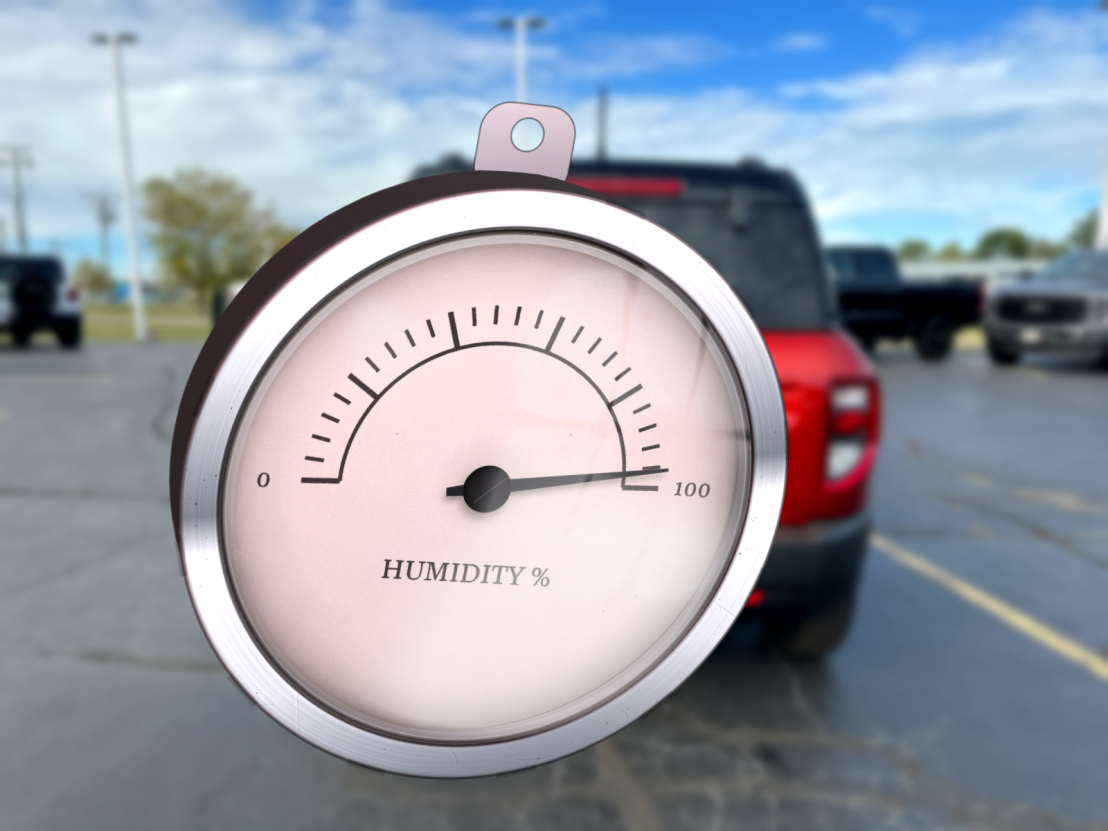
96,%
